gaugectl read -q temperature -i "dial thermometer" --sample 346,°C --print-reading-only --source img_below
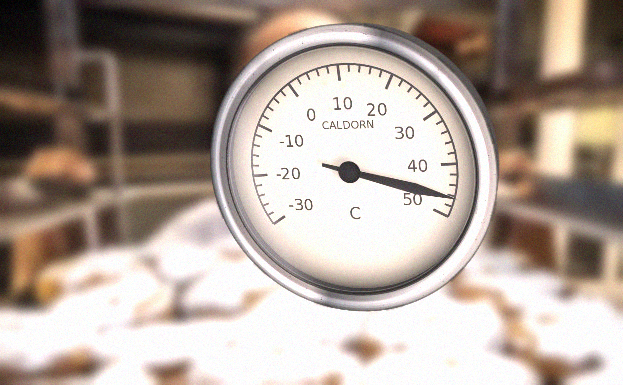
46,°C
